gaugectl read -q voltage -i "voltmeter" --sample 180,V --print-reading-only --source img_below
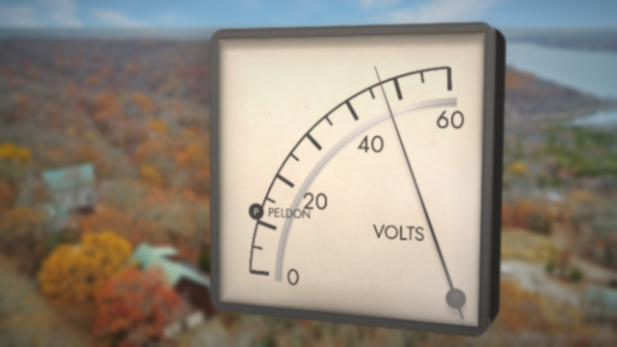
47.5,V
